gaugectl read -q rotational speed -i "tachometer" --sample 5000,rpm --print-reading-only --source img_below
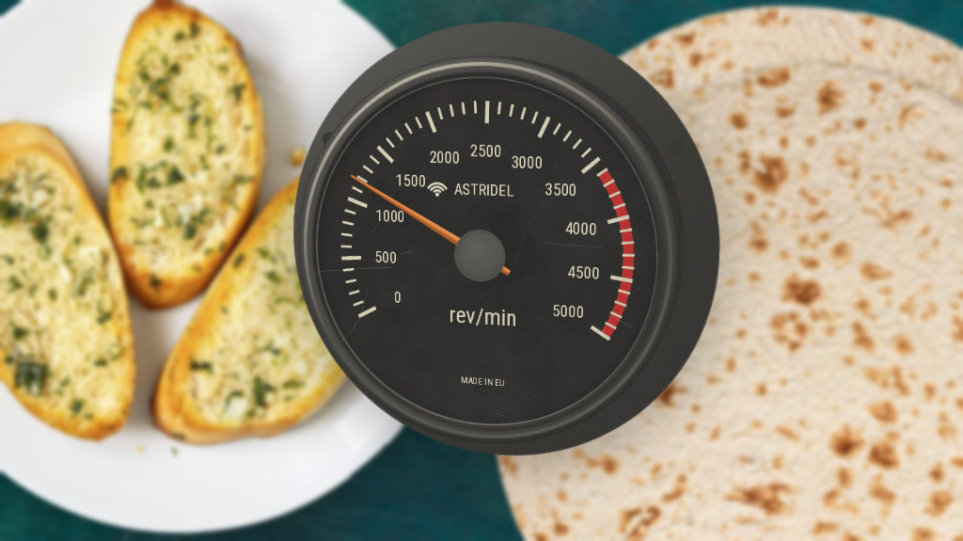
1200,rpm
